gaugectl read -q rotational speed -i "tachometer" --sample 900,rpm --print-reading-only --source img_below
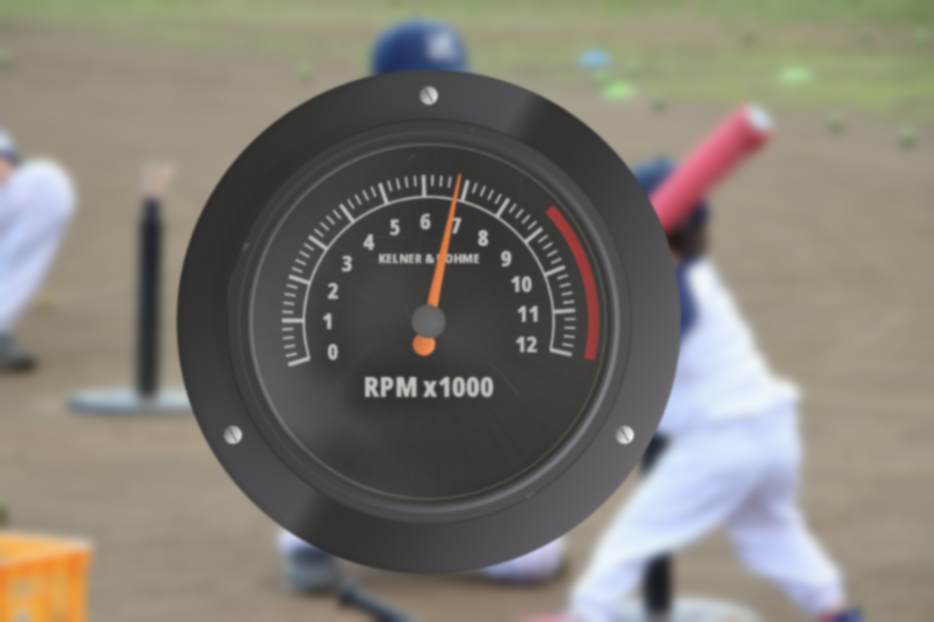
6800,rpm
